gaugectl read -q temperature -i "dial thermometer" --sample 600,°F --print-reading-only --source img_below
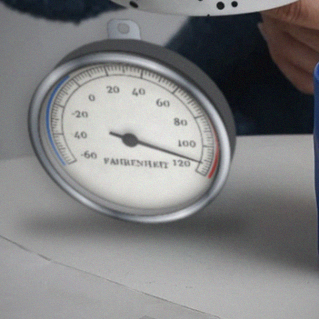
110,°F
